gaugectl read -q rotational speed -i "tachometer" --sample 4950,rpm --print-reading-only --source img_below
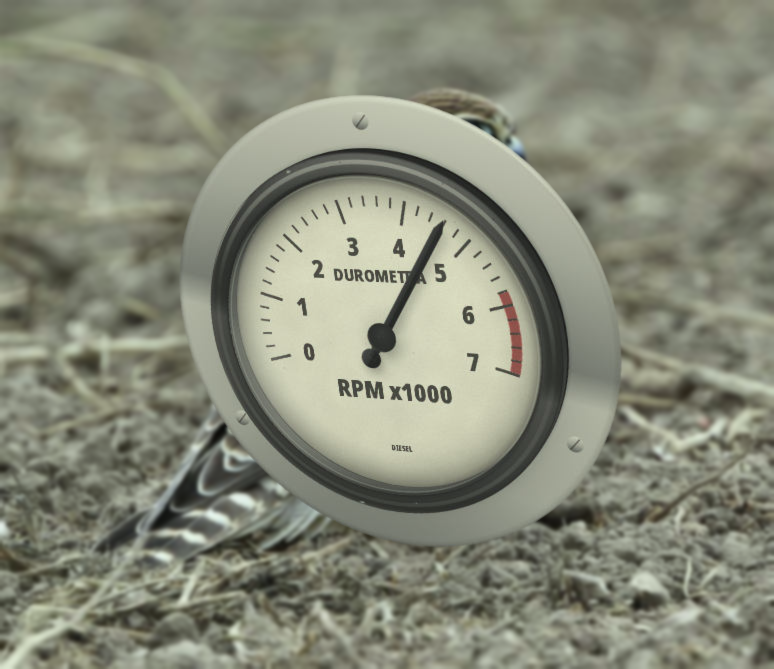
4600,rpm
